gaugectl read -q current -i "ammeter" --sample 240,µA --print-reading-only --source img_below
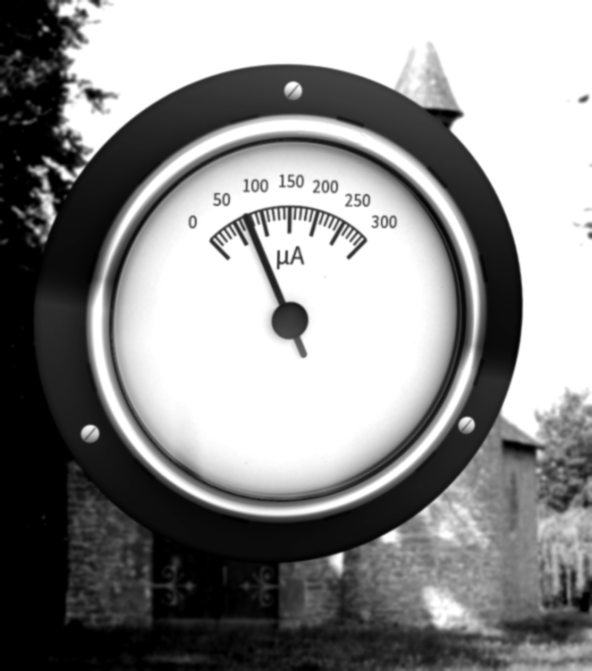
70,µA
